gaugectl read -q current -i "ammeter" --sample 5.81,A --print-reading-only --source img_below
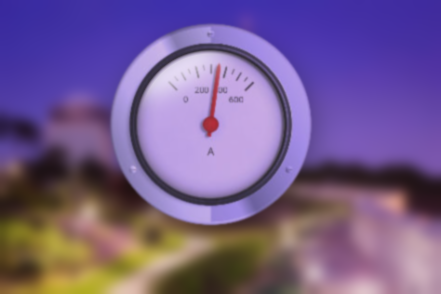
350,A
